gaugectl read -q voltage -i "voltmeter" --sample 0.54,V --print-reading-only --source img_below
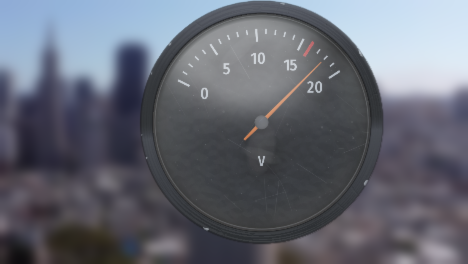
18,V
